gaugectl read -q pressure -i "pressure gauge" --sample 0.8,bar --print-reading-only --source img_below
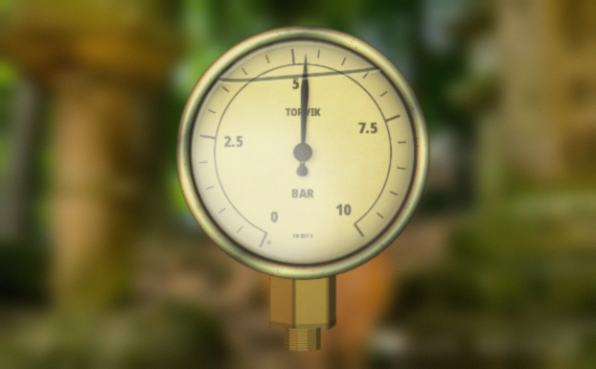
5.25,bar
